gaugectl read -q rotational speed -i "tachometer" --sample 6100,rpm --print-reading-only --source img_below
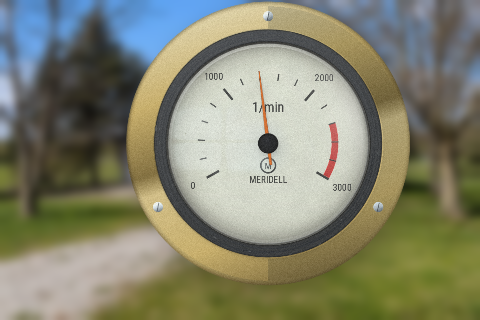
1400,rpm
